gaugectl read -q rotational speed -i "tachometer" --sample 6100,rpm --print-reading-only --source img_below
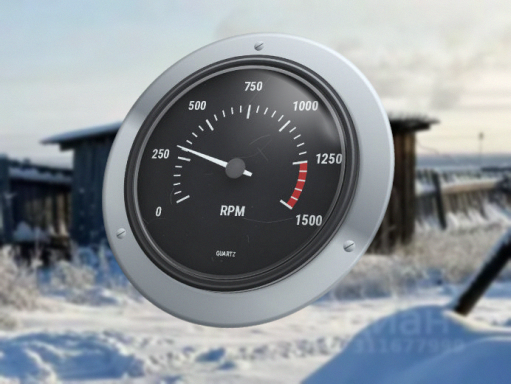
300,rpm
